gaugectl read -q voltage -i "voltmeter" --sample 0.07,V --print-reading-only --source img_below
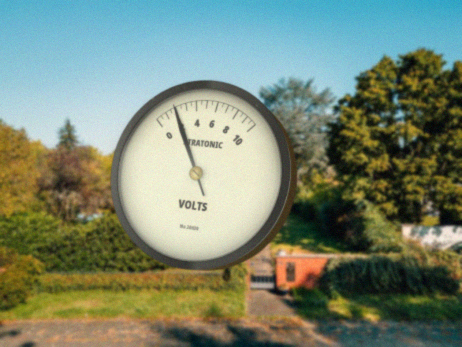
2,V
